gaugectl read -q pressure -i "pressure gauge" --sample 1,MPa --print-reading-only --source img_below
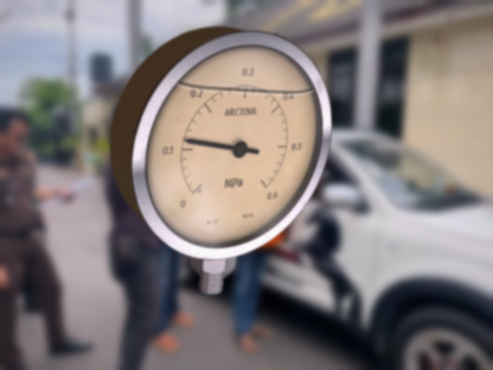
0.12,MPa
